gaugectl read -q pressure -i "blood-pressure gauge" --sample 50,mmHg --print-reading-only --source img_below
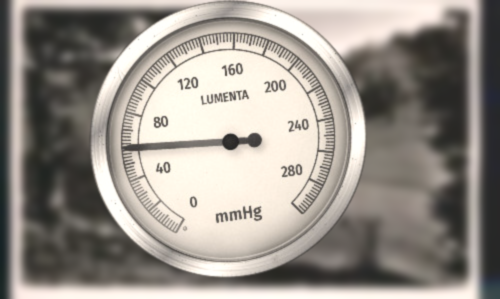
60,mmHg
